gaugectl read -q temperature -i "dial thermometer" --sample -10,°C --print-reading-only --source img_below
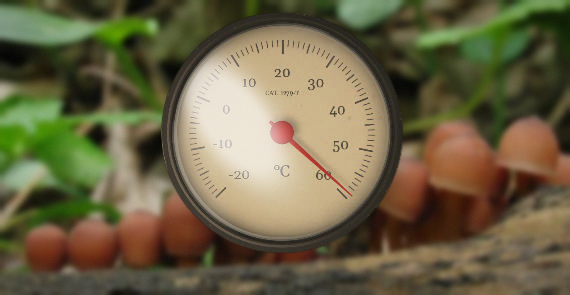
59,°C
